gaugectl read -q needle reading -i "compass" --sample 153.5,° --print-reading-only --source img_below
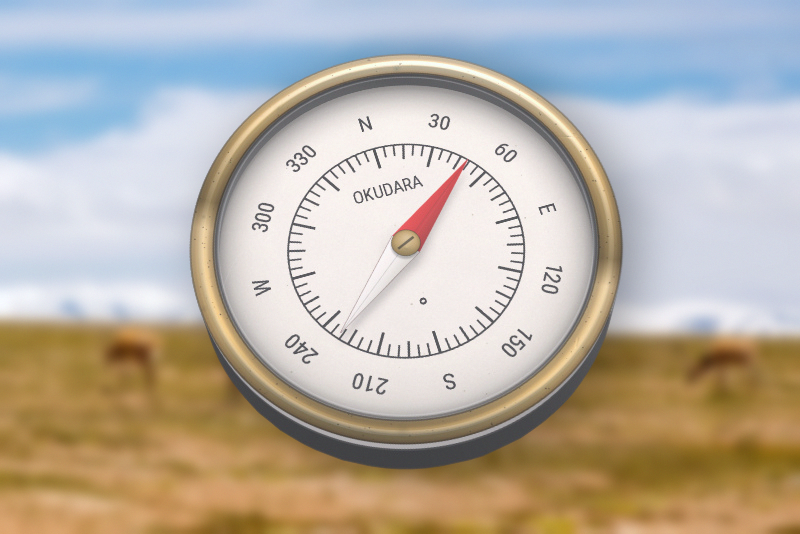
50,°
